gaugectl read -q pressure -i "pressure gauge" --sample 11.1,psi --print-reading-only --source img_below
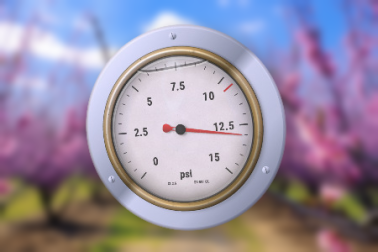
13,psi
